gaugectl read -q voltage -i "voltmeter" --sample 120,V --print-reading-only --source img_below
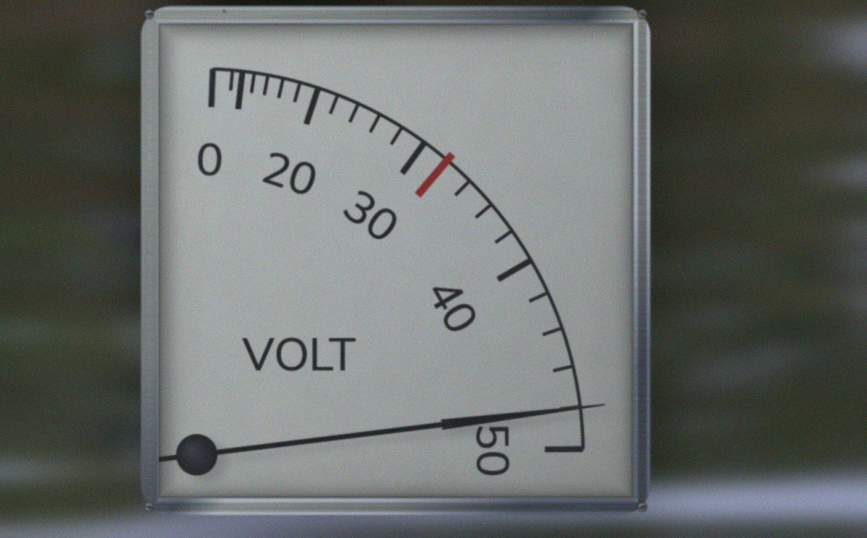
48,V
